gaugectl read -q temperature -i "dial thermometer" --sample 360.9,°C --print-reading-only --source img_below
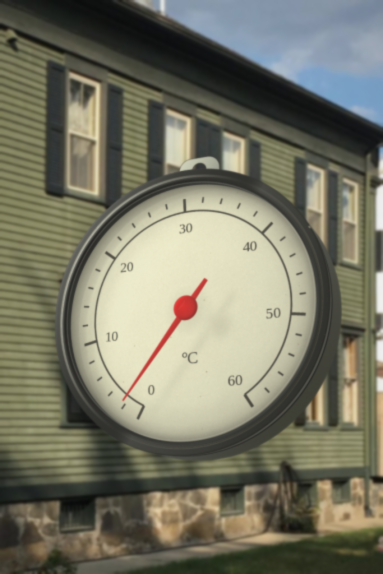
2,°C
